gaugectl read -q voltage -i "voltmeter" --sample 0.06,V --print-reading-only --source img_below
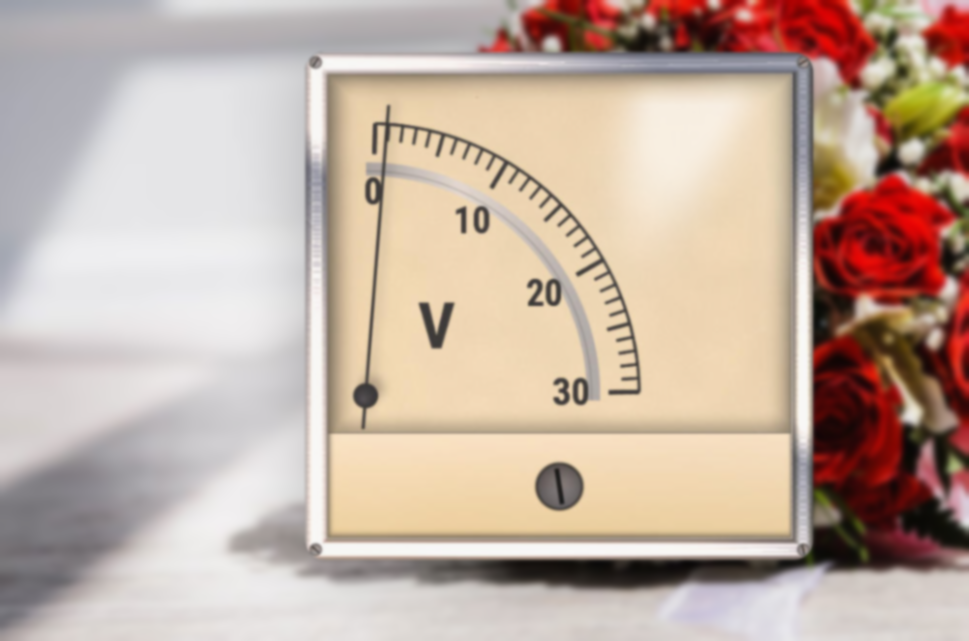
1,V
